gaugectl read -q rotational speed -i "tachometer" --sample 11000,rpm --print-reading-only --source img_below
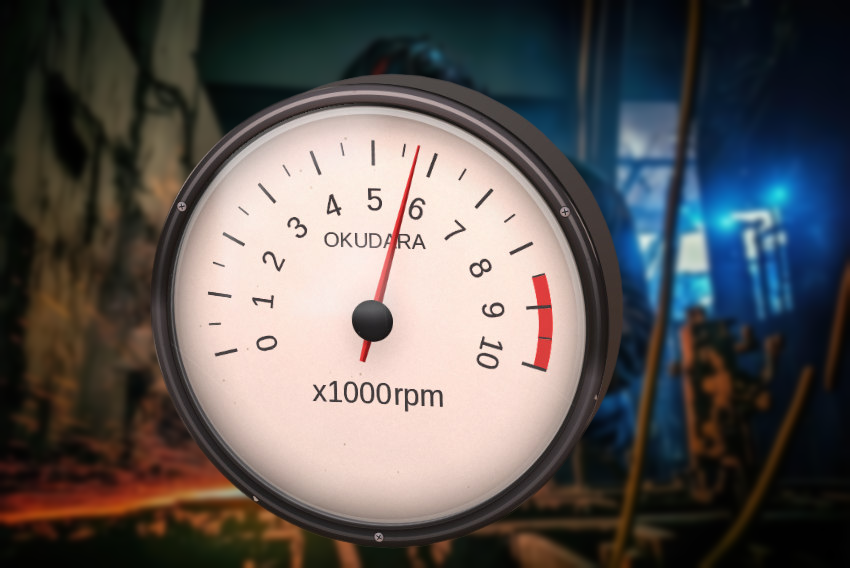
5750,rpm
